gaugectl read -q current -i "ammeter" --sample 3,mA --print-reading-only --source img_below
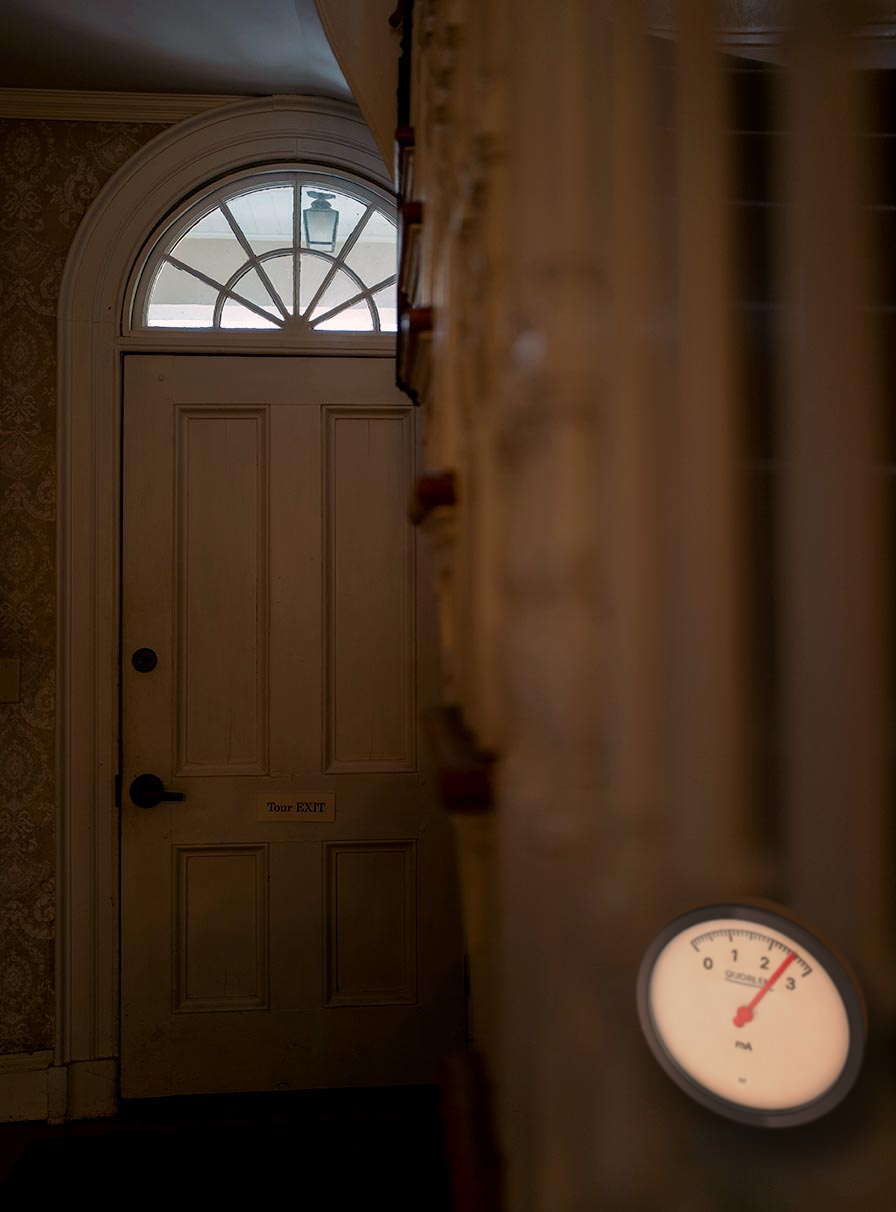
2.5,mA
